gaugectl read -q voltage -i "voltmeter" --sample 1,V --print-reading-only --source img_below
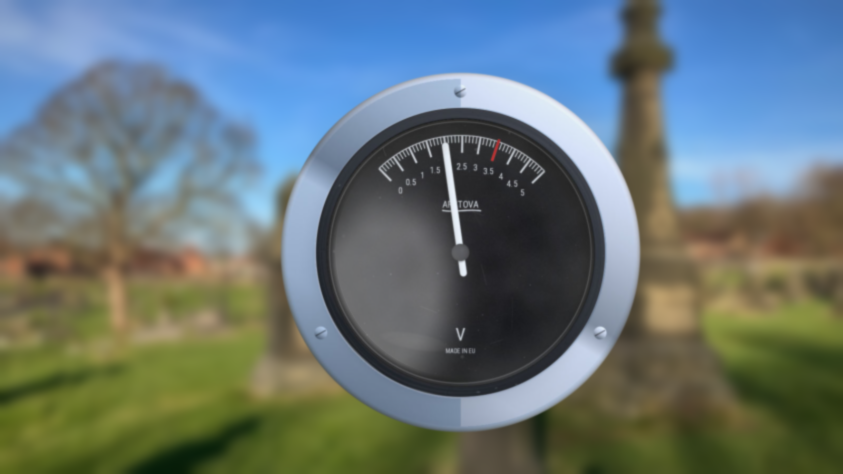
2,V
